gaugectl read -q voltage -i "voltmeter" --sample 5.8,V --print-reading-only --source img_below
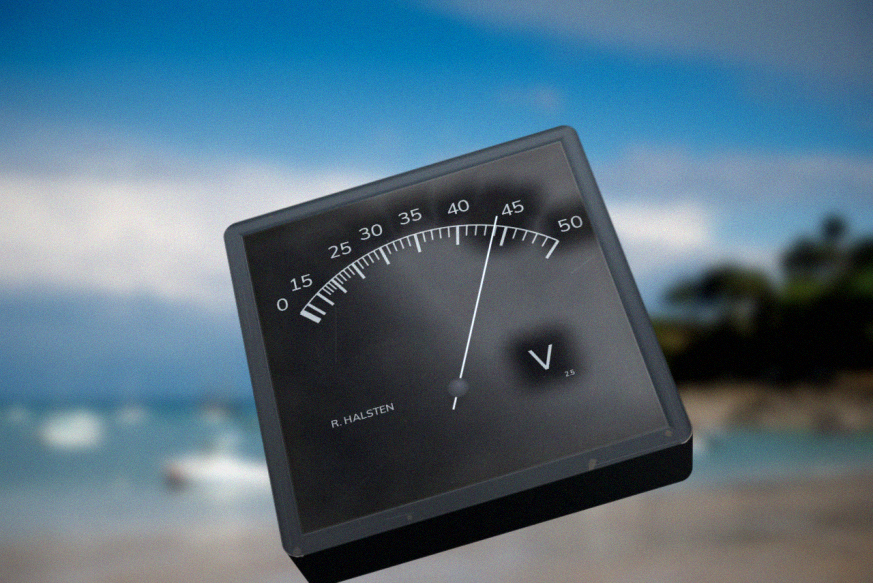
44,V
